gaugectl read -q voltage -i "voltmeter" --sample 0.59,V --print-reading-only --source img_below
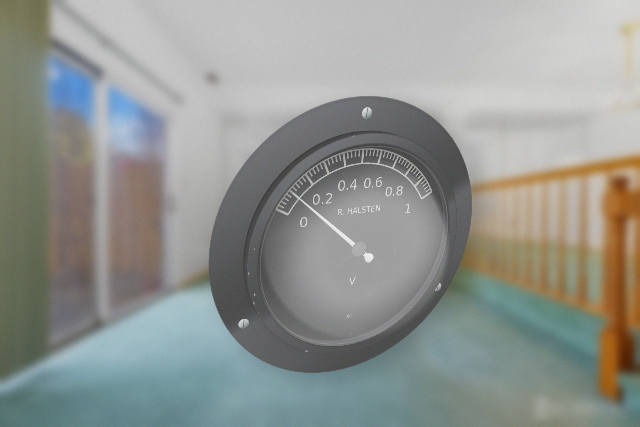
0.1,V
